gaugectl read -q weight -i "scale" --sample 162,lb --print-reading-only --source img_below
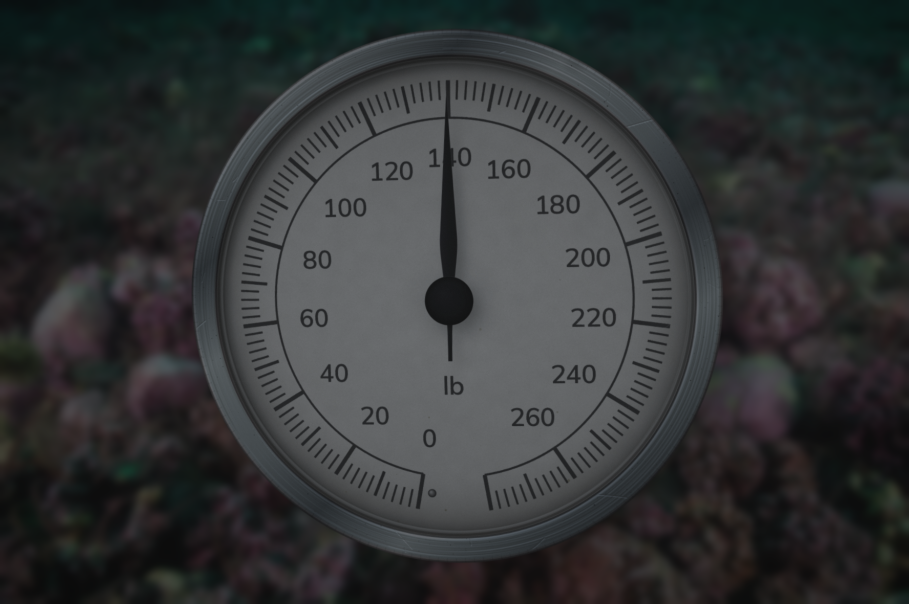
140,lb
